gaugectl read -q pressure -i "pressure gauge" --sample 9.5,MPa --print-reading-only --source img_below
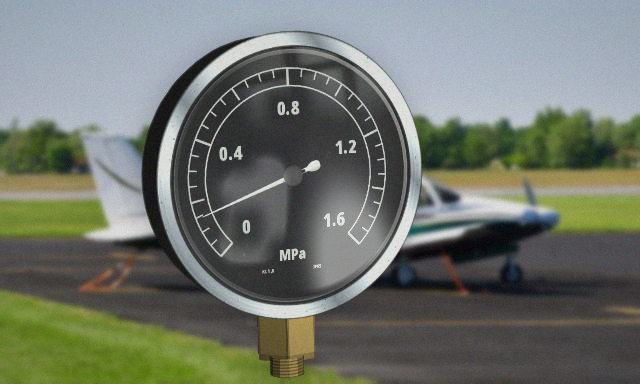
0.15,MPa
